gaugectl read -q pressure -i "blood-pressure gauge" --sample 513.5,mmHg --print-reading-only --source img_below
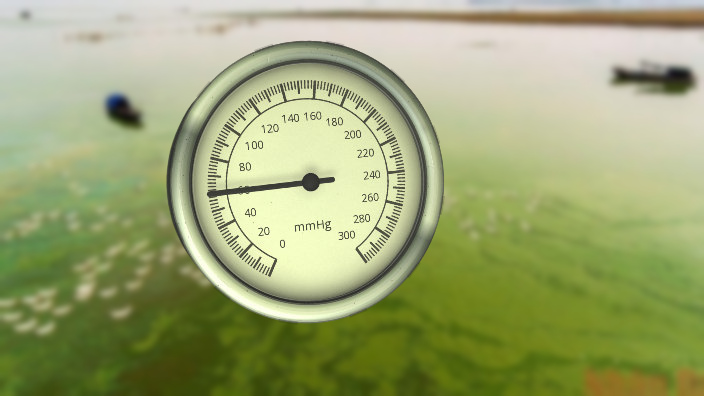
60,mmHg
